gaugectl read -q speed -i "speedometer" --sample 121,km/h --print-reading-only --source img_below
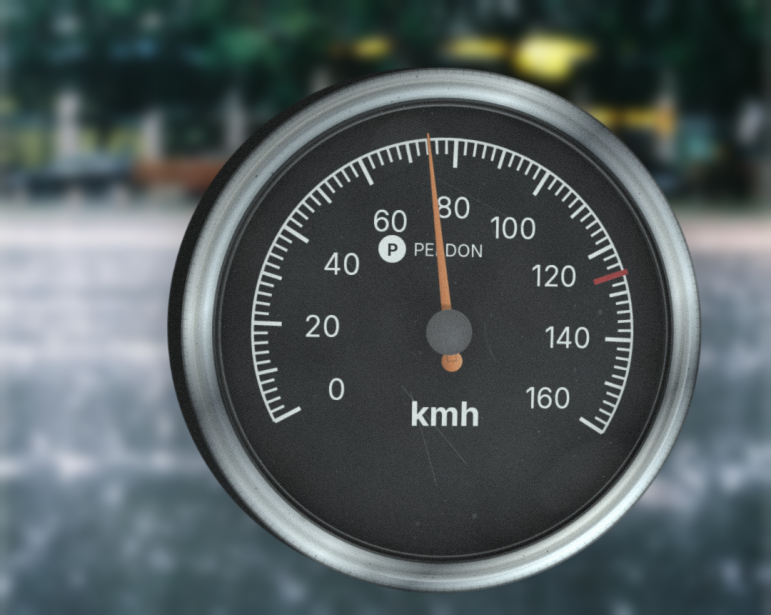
74,km/h
